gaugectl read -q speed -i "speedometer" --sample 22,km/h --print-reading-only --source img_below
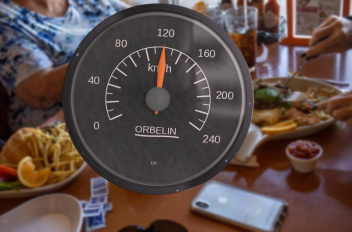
120,km/h
